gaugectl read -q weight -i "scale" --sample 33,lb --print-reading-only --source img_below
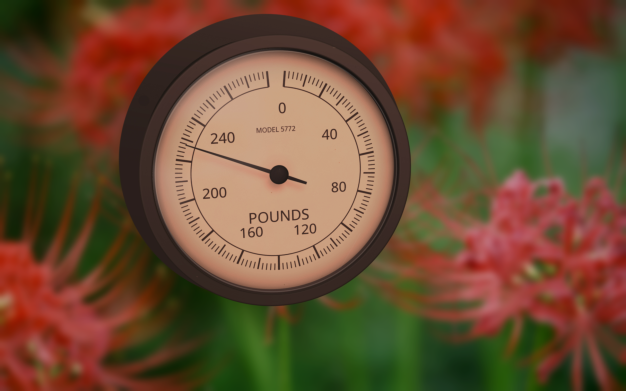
228,lb
